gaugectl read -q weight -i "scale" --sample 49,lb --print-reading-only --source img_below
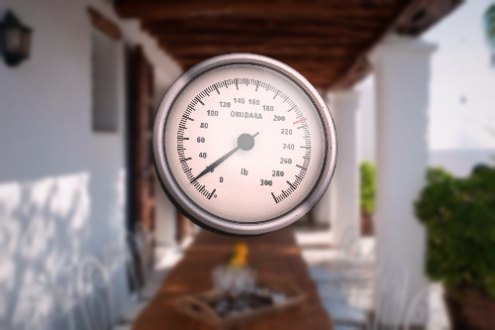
20,lb
